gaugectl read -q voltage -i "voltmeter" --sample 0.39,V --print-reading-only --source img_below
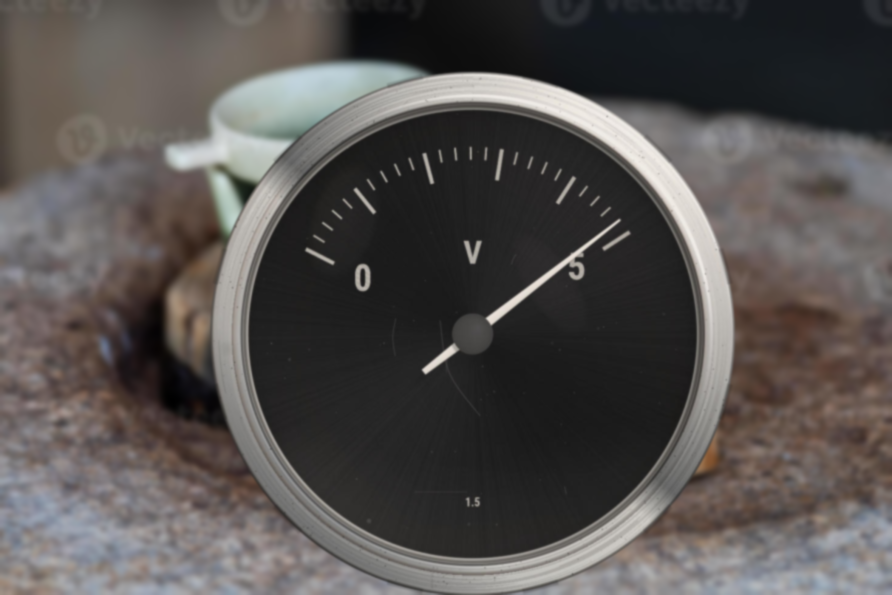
4.8,V
